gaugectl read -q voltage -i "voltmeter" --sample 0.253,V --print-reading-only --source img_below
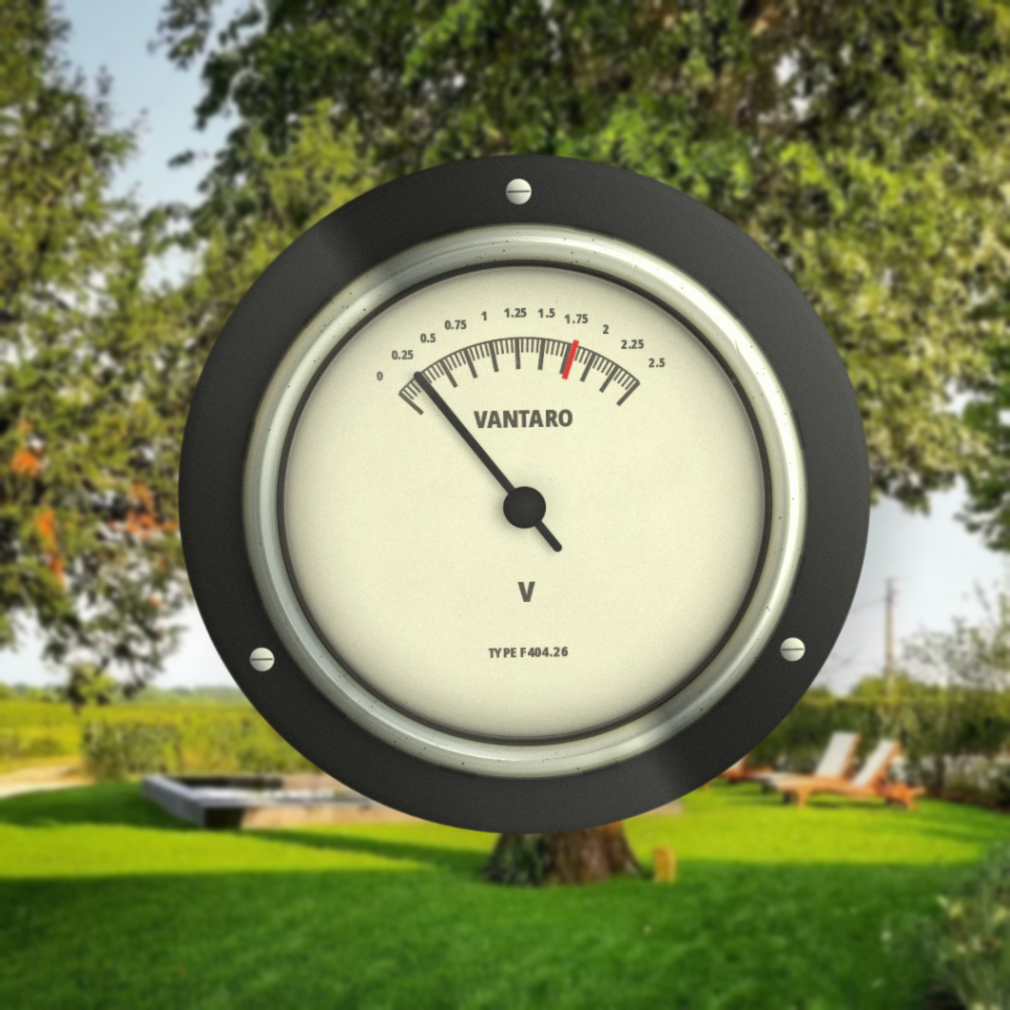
0.25,V
